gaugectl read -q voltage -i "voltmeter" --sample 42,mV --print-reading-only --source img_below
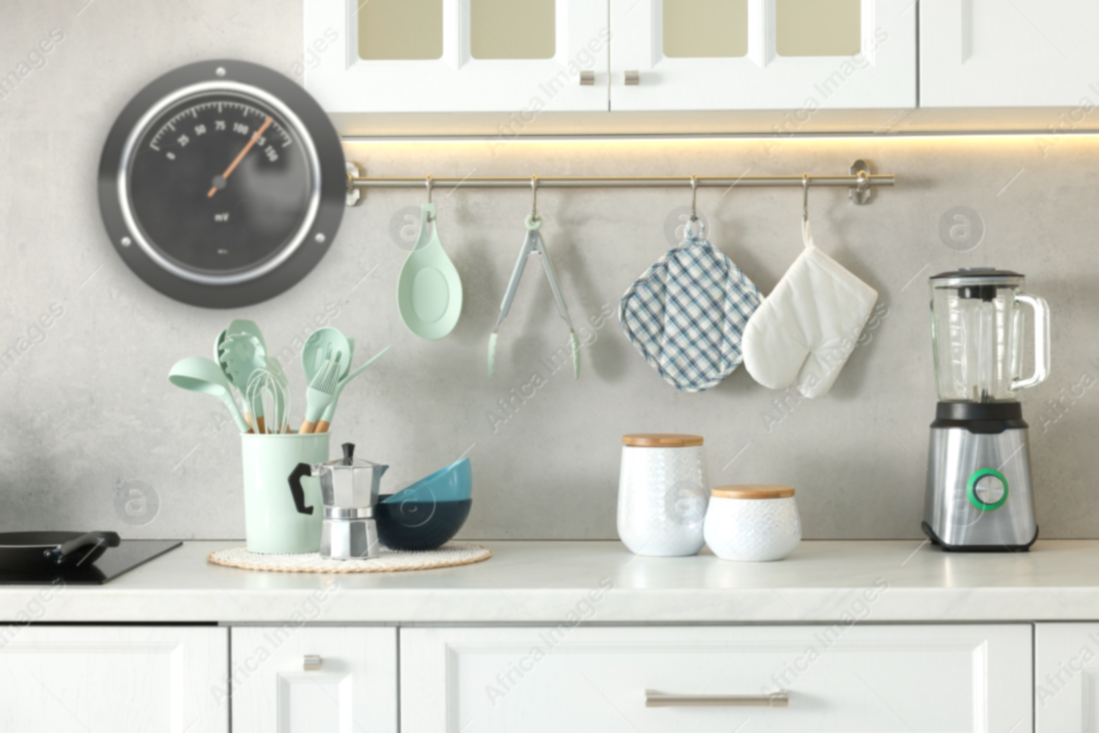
125,mV
